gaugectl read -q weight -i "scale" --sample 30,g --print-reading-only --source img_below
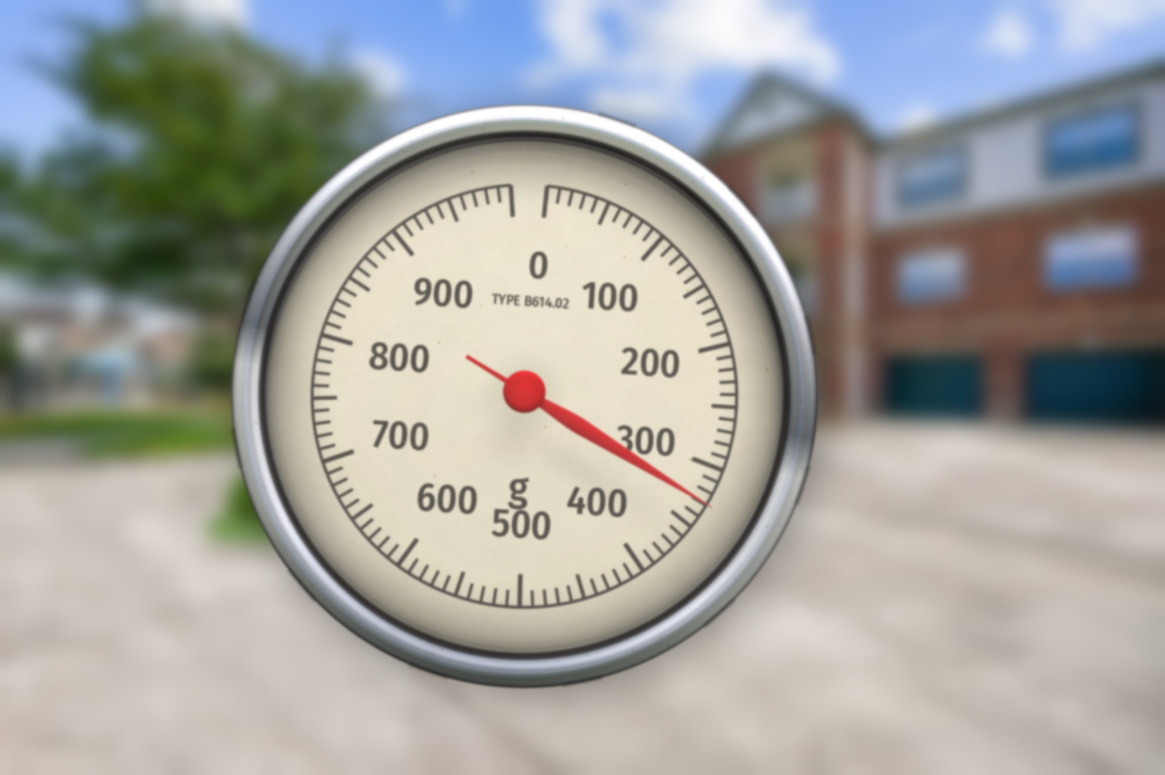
330,g
